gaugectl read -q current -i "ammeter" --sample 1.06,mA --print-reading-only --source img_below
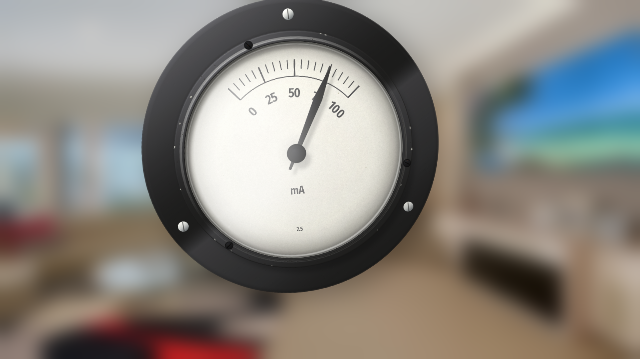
75,mA
